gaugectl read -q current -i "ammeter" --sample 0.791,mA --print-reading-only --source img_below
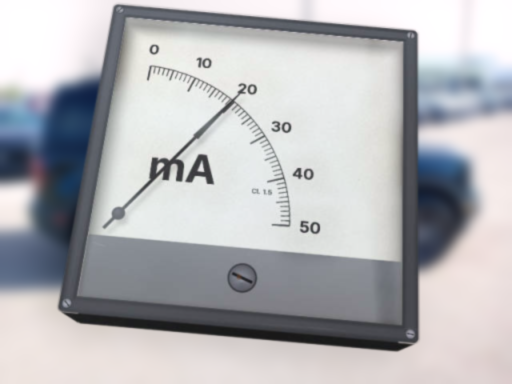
20,mA
